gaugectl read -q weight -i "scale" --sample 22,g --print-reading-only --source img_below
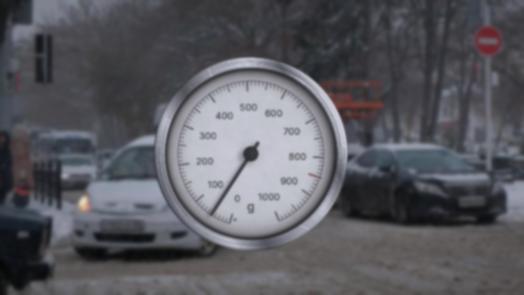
50,g
